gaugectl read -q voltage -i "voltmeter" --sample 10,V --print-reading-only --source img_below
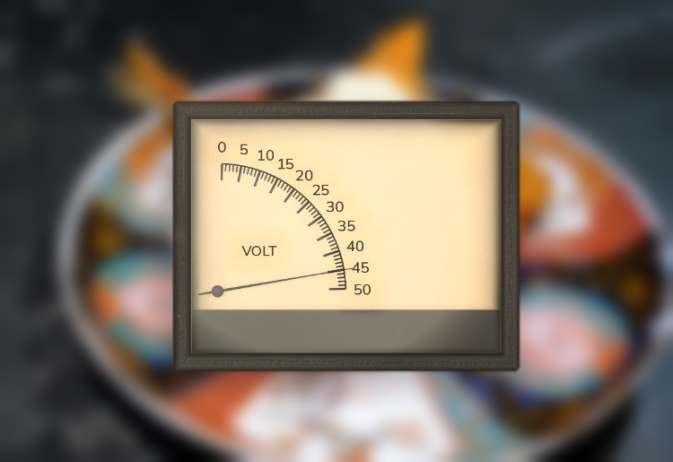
45,V
